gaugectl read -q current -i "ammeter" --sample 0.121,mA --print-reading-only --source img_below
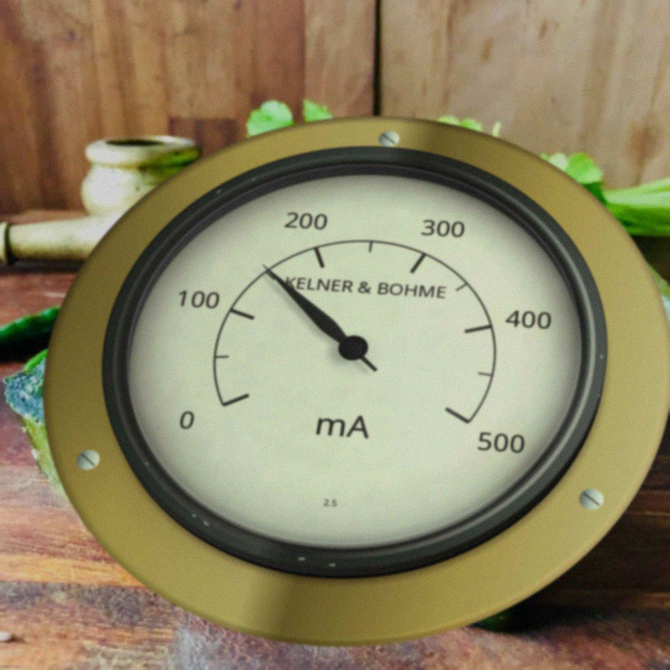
150,mA
